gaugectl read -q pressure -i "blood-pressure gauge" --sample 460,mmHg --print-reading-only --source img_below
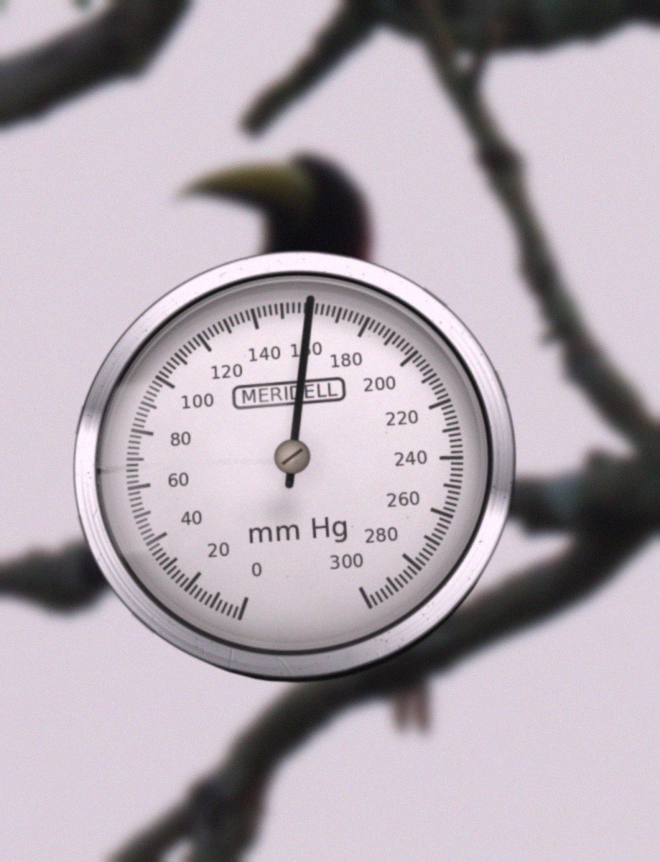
160,mmHg
